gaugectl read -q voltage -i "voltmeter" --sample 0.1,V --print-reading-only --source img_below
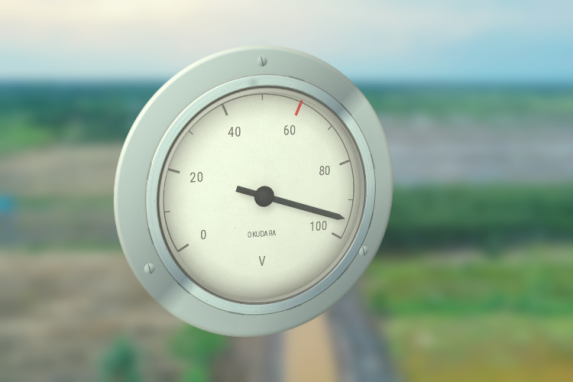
95,V
